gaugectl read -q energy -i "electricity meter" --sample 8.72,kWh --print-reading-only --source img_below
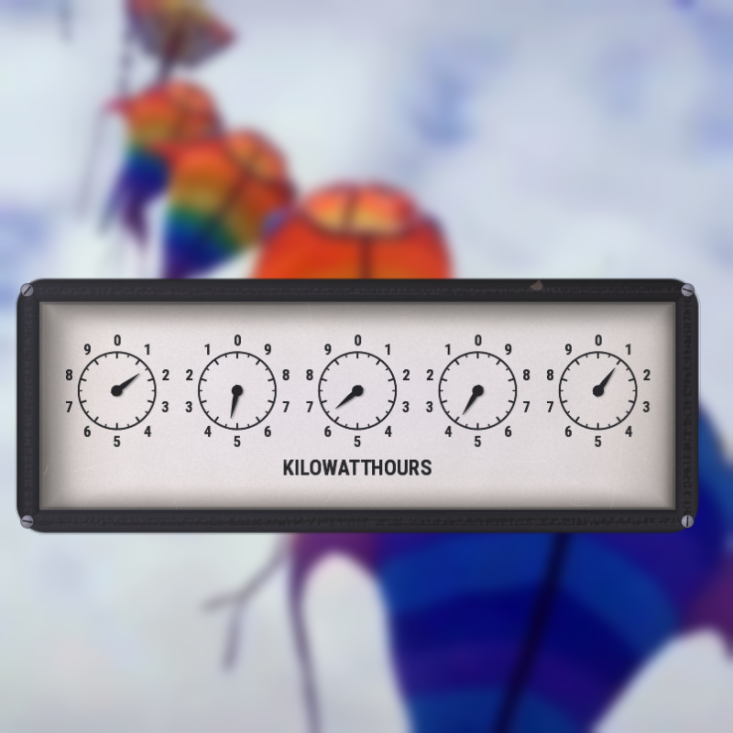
14641,kWh
